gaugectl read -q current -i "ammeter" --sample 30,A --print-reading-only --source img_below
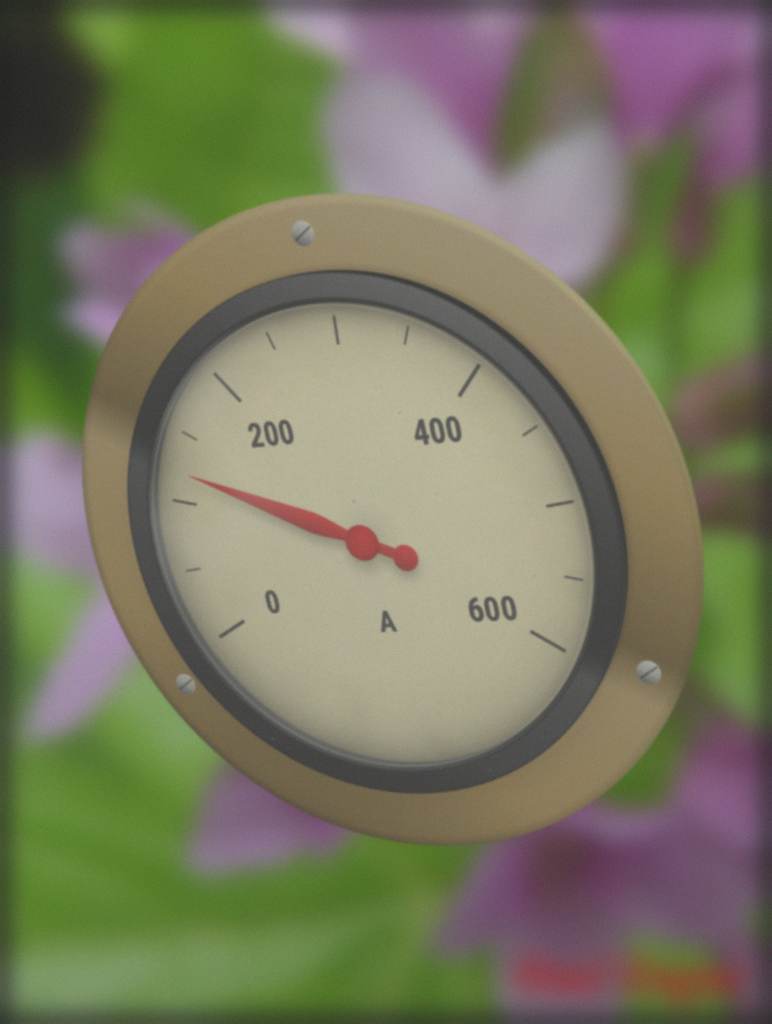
125,A
